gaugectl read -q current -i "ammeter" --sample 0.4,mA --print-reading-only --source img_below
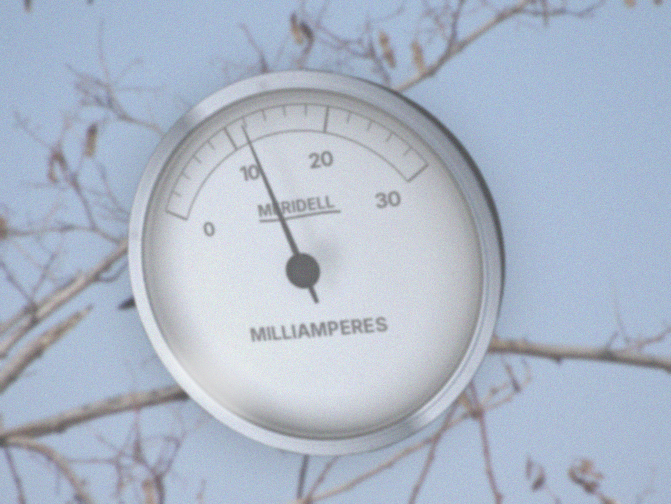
12,mA
